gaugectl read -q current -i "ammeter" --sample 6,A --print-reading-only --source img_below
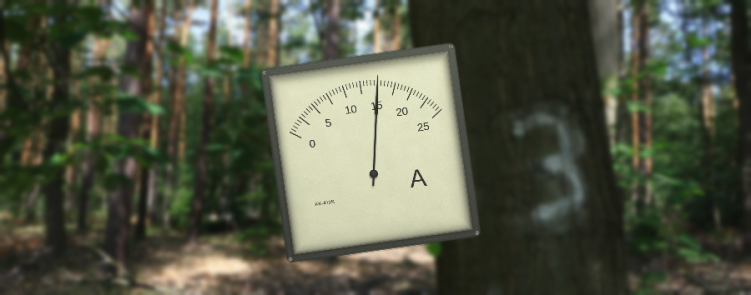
15,A
